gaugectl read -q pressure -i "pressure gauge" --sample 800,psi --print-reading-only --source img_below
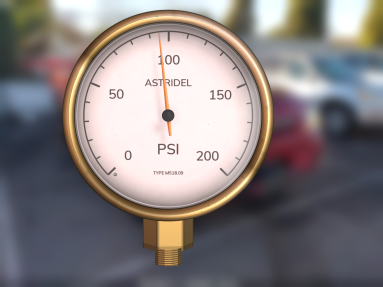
95,psi
